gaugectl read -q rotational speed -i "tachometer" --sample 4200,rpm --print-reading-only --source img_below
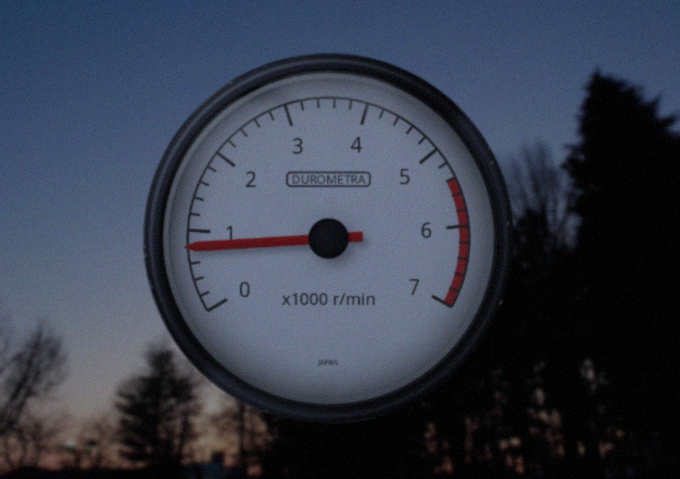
800,rpm
